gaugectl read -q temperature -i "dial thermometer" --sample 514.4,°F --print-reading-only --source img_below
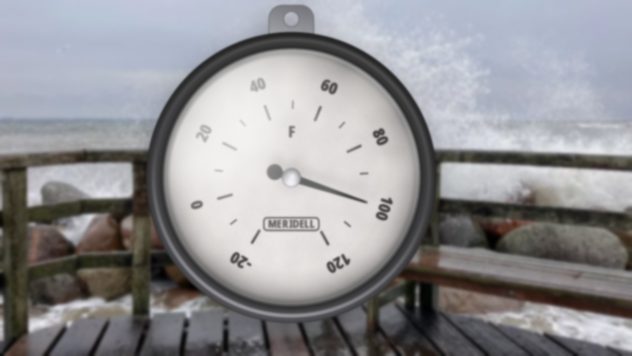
100,°F
